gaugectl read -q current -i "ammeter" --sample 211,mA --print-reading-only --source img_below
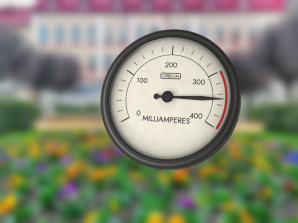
350,mA
